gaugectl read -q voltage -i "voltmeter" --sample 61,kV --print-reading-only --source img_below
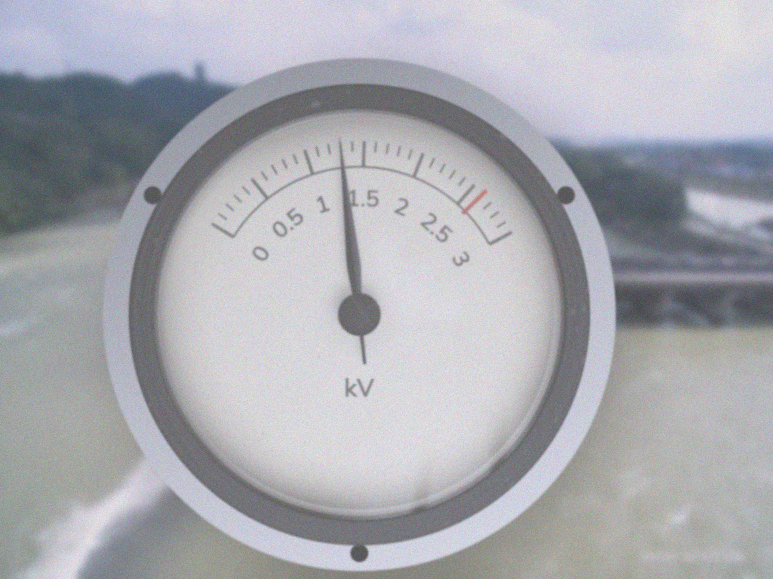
1.3,kV
